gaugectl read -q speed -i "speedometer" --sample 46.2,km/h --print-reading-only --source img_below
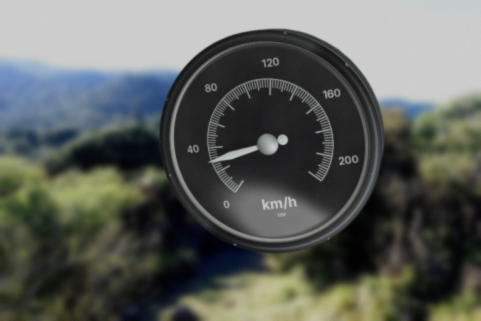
30,km/h
